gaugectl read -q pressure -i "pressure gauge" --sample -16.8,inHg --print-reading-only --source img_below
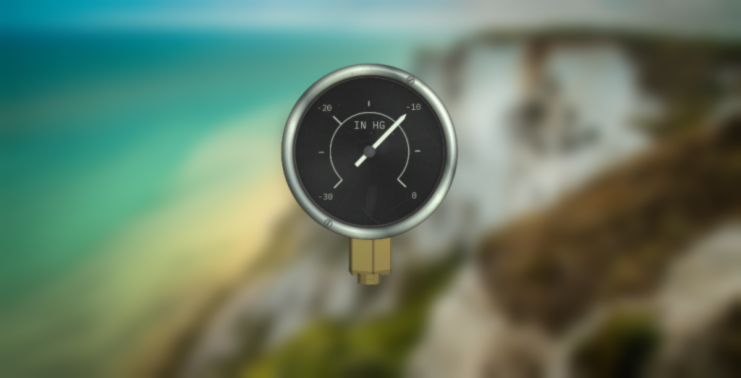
-10,inHg
